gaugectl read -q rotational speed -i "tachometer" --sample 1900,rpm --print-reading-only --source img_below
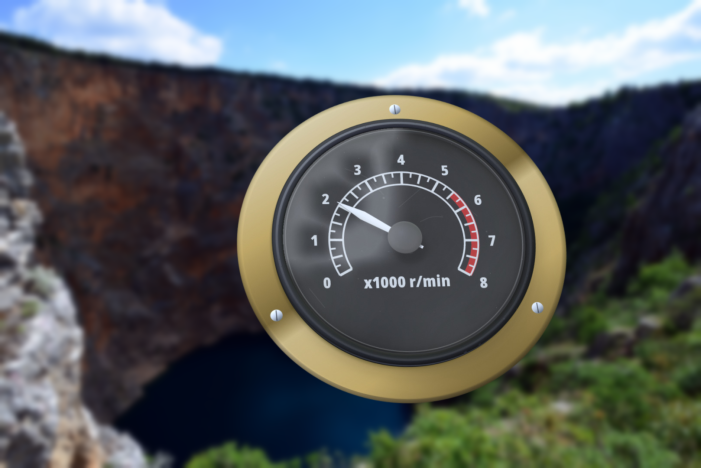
2000,rpm
